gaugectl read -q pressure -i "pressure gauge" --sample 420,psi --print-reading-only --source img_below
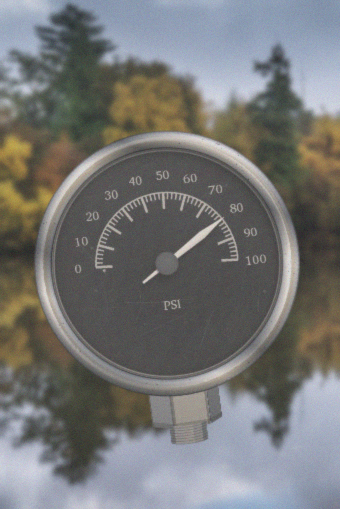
80,psi
